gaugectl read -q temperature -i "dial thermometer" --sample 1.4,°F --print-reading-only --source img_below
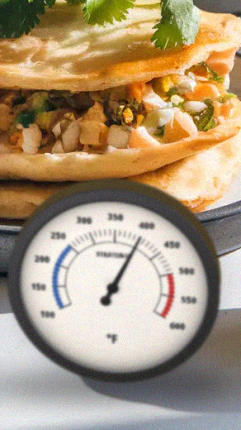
400,°F
